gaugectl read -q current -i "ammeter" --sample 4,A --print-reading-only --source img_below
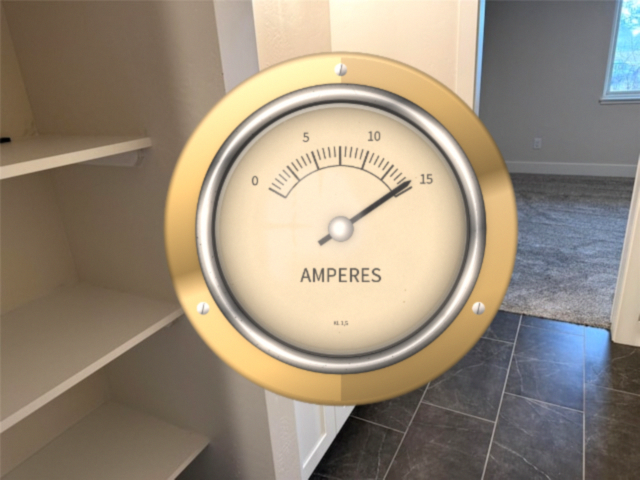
14.5,A
